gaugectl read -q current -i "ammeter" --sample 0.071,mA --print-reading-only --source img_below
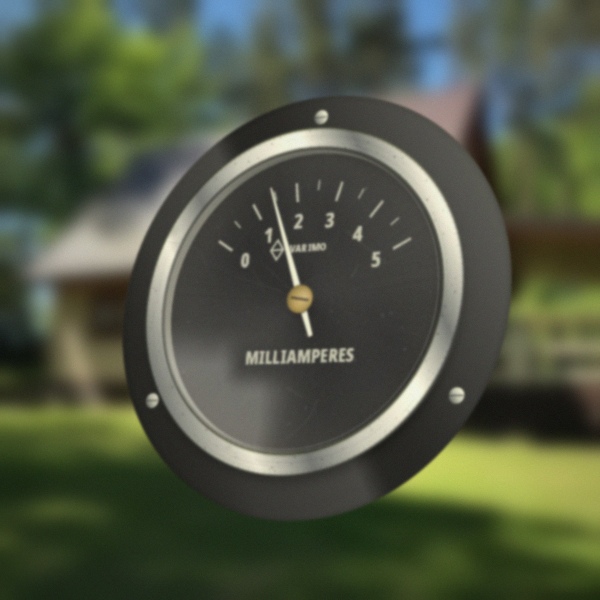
1.5,mA
